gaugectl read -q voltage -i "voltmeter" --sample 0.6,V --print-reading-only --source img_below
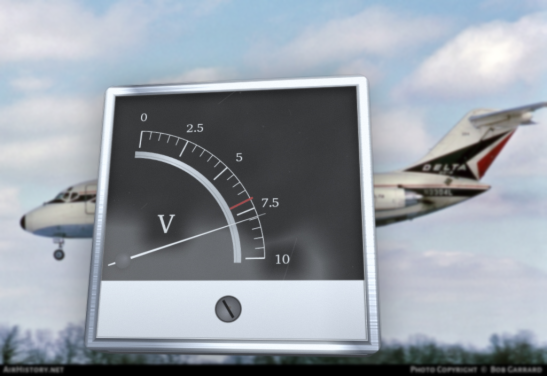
8,V
